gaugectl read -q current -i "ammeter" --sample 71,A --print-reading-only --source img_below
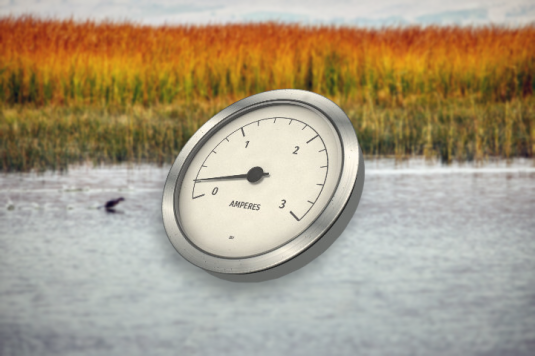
0.2,A
